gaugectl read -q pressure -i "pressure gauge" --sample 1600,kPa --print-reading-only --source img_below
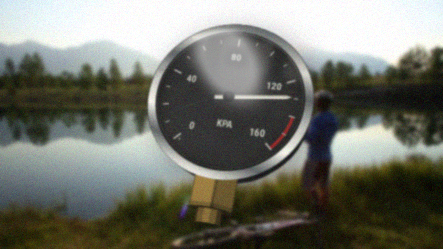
130,kPa
